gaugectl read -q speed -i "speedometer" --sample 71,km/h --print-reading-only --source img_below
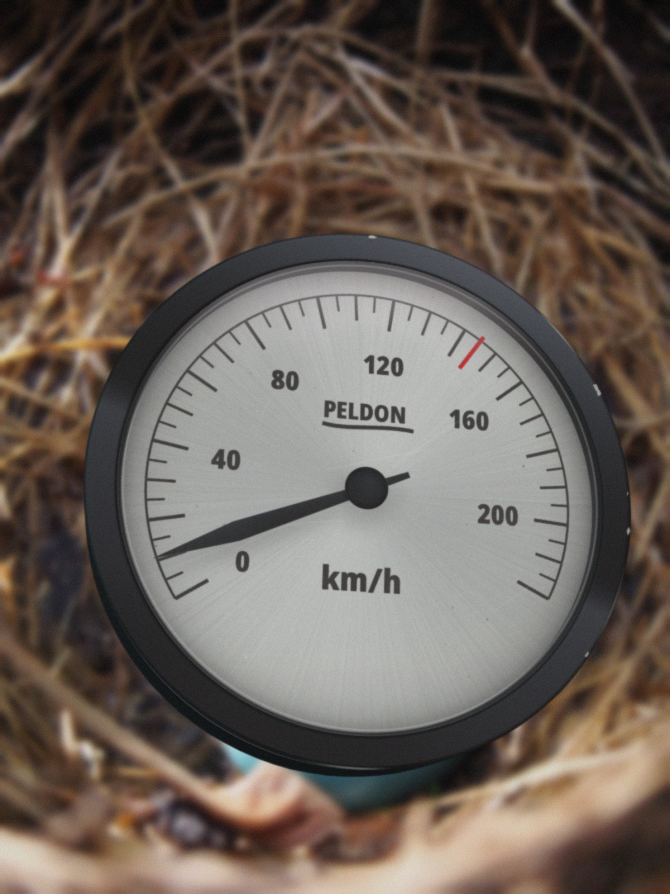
10,km/h
